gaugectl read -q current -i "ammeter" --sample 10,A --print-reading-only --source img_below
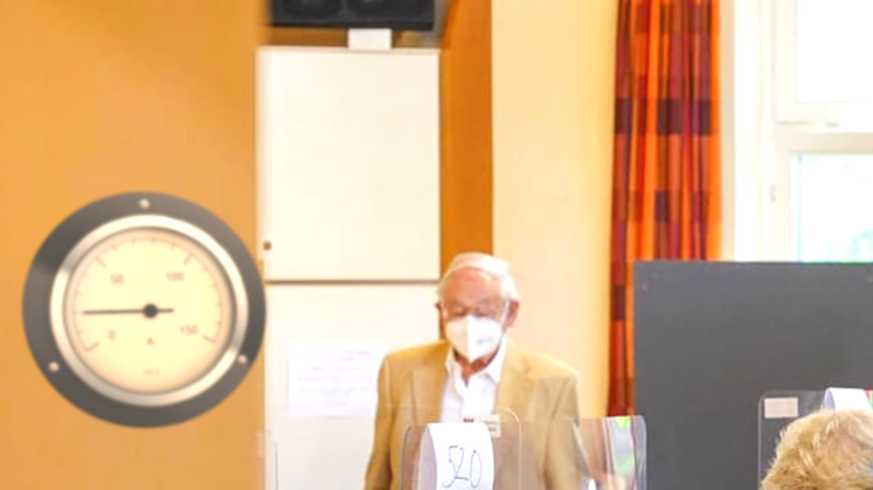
20,A
